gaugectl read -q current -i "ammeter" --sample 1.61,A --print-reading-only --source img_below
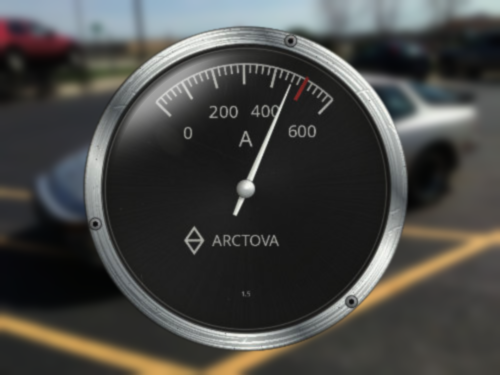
460,A
